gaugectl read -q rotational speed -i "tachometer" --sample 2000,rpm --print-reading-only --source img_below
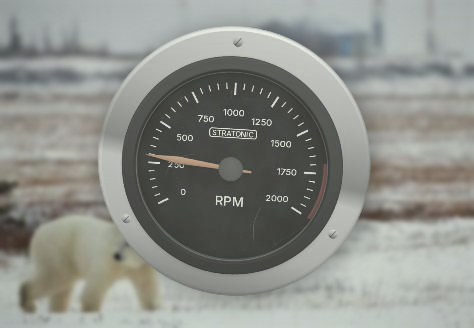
300,rpm
